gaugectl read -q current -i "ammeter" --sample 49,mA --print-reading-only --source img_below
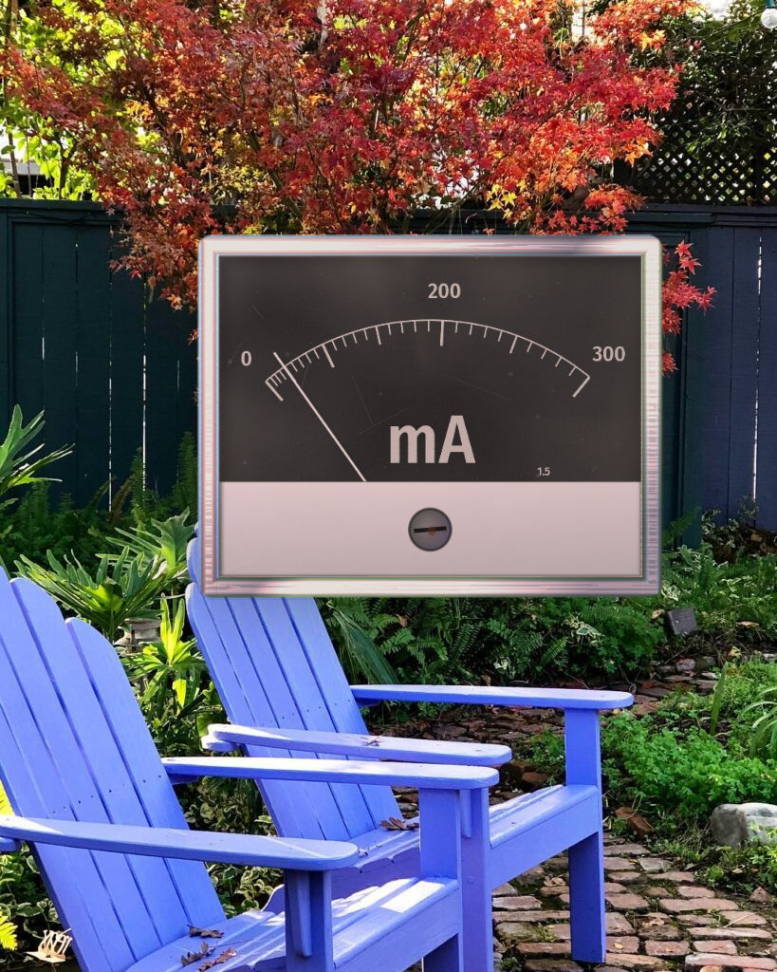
50,mA
